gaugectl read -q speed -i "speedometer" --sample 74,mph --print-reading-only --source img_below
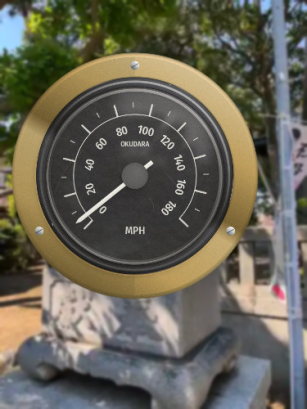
5,mph
